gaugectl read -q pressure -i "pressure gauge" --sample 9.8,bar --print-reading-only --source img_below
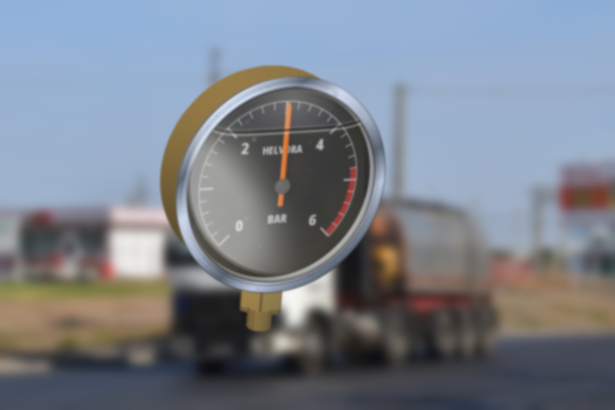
3,bar
